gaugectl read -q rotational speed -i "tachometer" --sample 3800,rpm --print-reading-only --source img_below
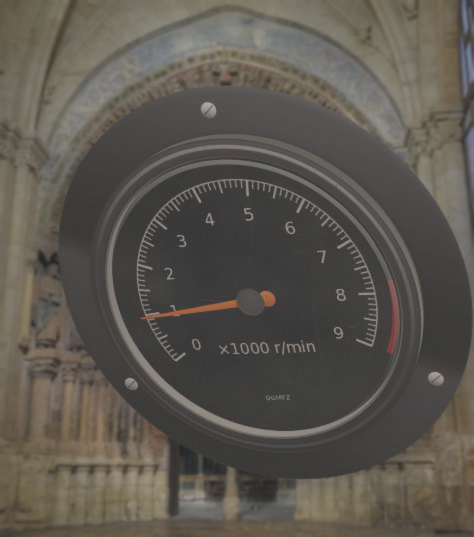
1000,rpm
